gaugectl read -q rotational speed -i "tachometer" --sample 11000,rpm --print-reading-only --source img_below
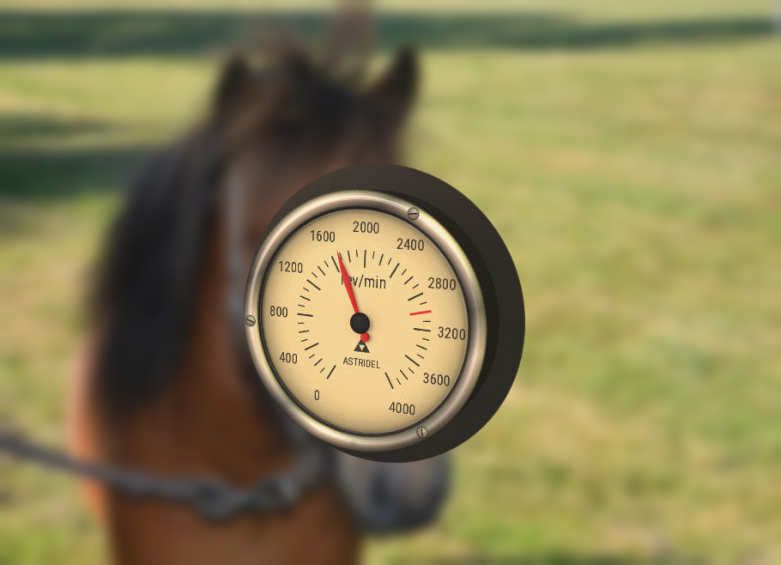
1700,rpm
